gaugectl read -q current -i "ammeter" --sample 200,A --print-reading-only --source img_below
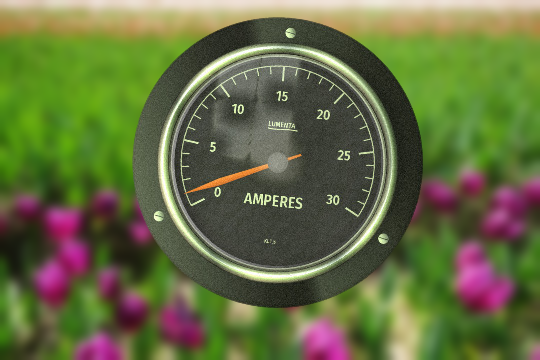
1,A
